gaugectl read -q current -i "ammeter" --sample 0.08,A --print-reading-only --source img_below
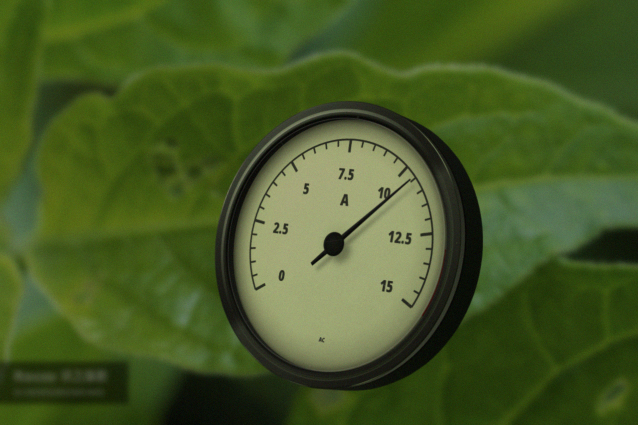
10.5,A
